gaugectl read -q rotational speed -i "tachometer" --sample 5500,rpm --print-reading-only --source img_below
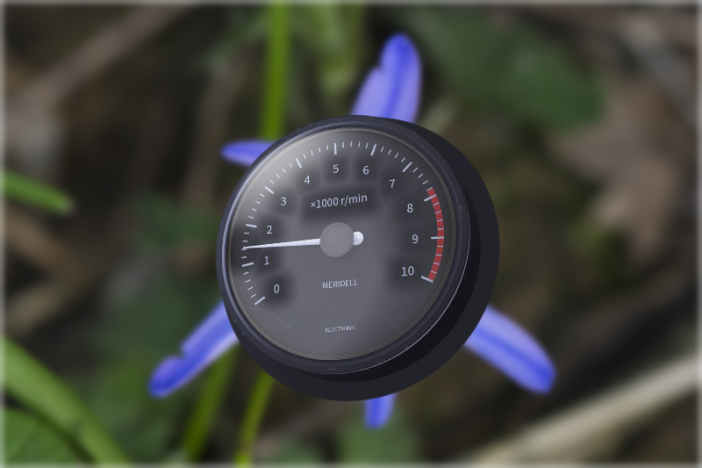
1400,rpm
